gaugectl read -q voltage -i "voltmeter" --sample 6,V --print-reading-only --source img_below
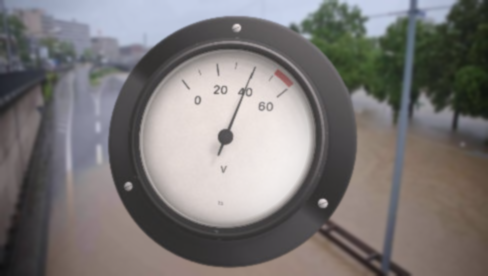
40,V
